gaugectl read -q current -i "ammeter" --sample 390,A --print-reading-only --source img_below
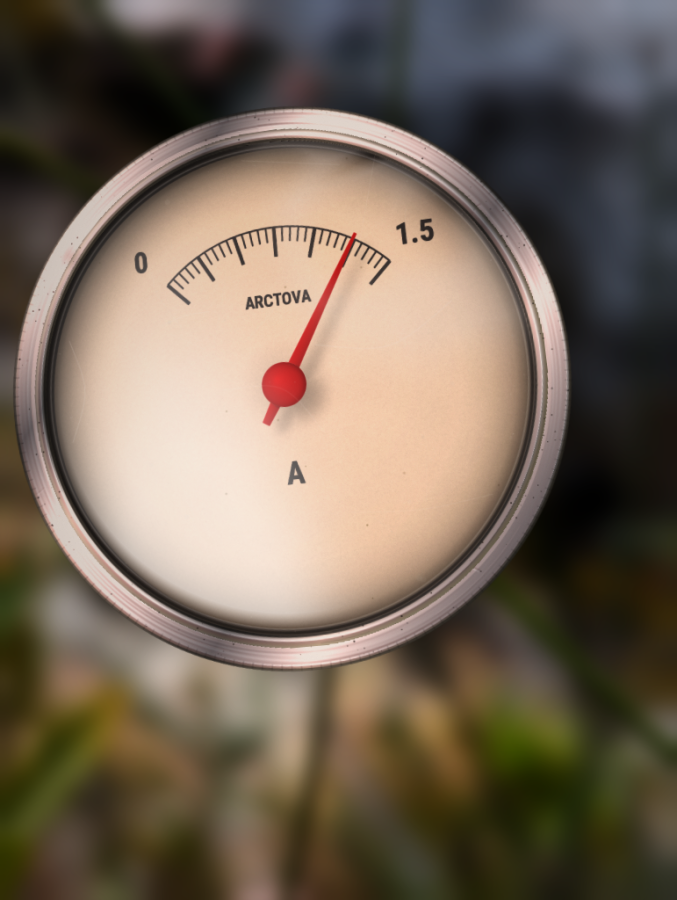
1.25,A
